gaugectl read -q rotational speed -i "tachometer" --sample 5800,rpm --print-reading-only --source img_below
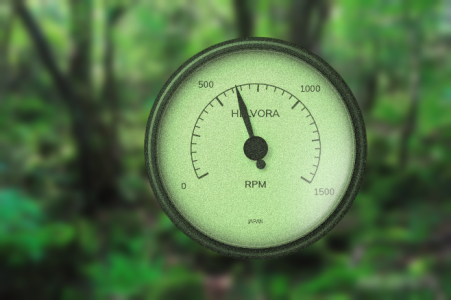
625,rpm
